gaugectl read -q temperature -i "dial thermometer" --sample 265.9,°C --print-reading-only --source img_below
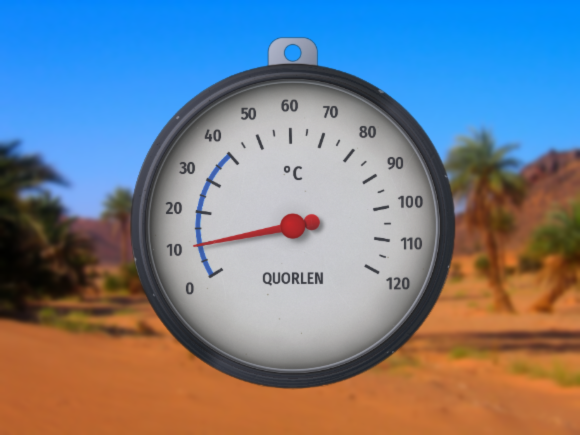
10,°C
